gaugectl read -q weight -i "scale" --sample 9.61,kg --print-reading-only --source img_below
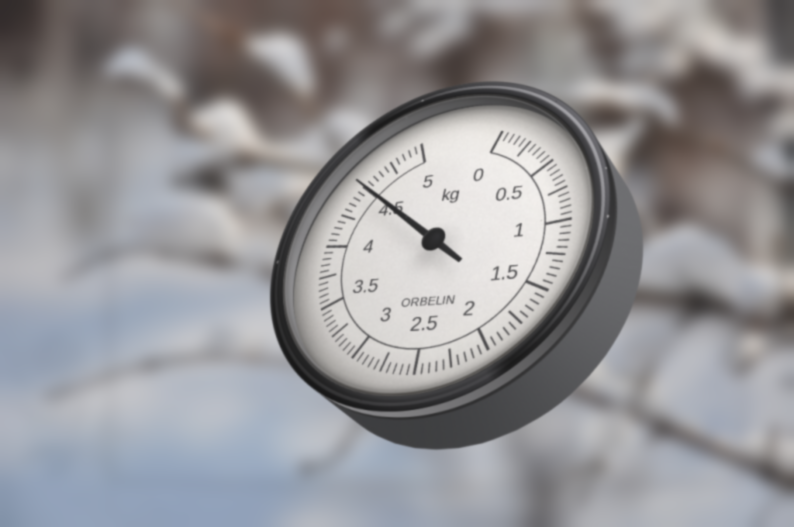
4.5,kg
